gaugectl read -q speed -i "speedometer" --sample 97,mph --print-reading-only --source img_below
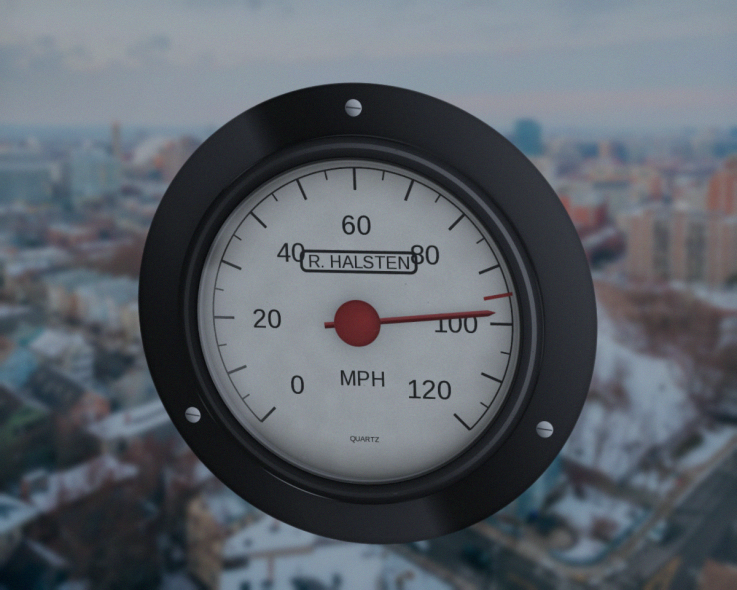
97.5,mph
